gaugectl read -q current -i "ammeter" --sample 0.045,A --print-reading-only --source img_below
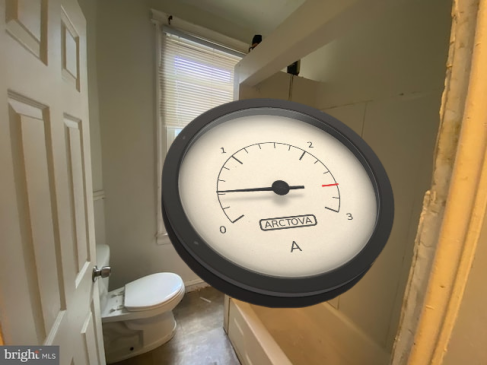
0.4,A
